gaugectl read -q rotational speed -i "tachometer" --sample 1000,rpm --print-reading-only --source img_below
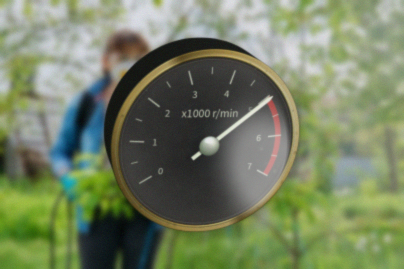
5000,rpm
